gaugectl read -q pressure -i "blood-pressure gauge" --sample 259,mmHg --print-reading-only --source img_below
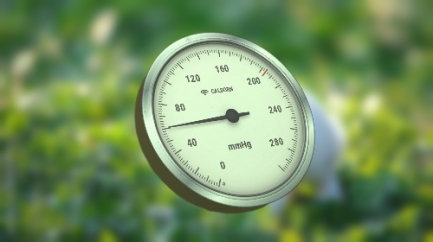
60,mmHg
